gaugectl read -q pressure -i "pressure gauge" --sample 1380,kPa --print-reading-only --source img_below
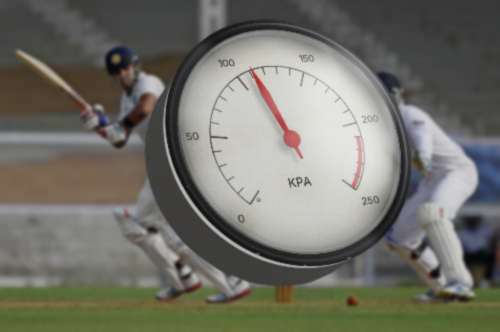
110,kPa
